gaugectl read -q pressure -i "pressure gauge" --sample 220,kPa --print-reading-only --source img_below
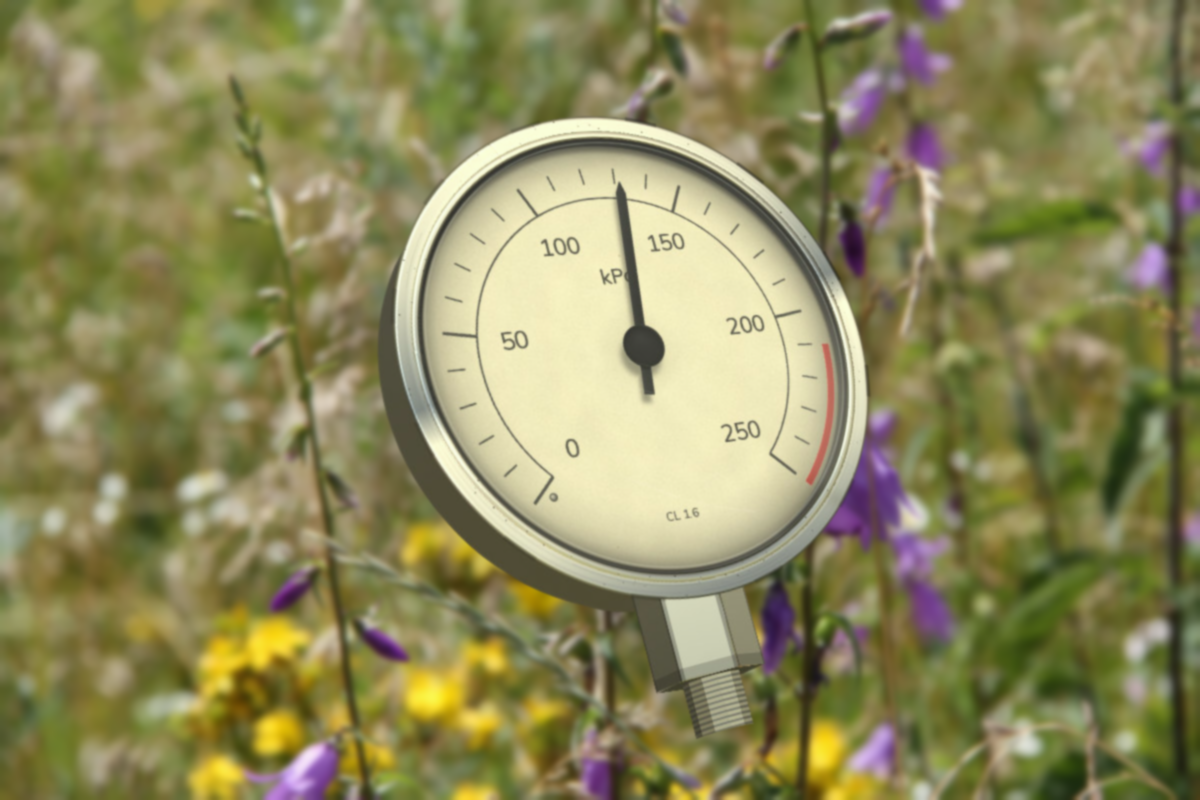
130,kPa
